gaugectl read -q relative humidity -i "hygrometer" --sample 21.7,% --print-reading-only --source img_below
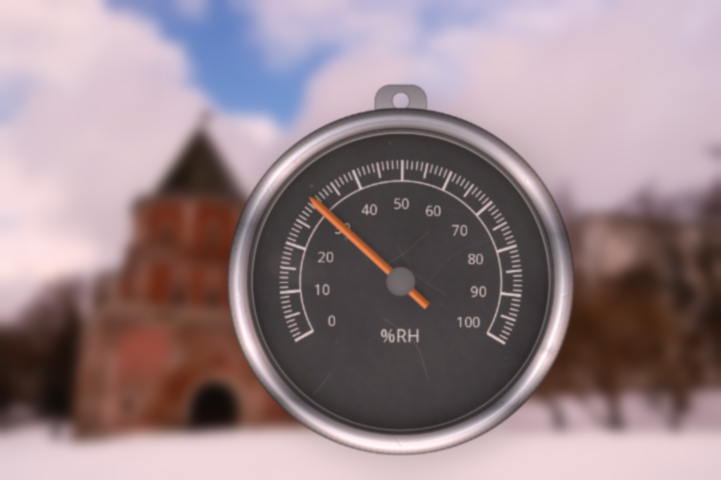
30,%
